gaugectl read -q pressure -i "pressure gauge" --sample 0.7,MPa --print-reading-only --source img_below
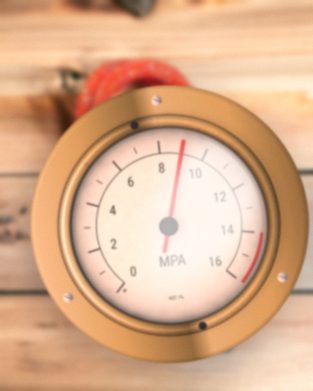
9,MPa
